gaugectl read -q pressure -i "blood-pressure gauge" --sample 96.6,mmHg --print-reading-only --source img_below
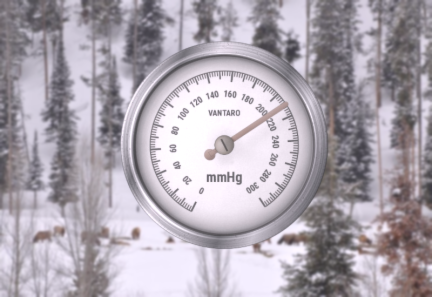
210,mmHg
